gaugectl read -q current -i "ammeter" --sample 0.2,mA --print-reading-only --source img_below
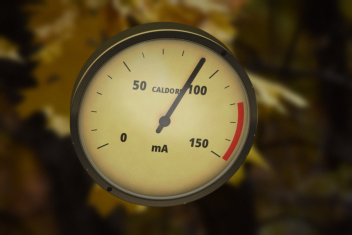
90,mA
